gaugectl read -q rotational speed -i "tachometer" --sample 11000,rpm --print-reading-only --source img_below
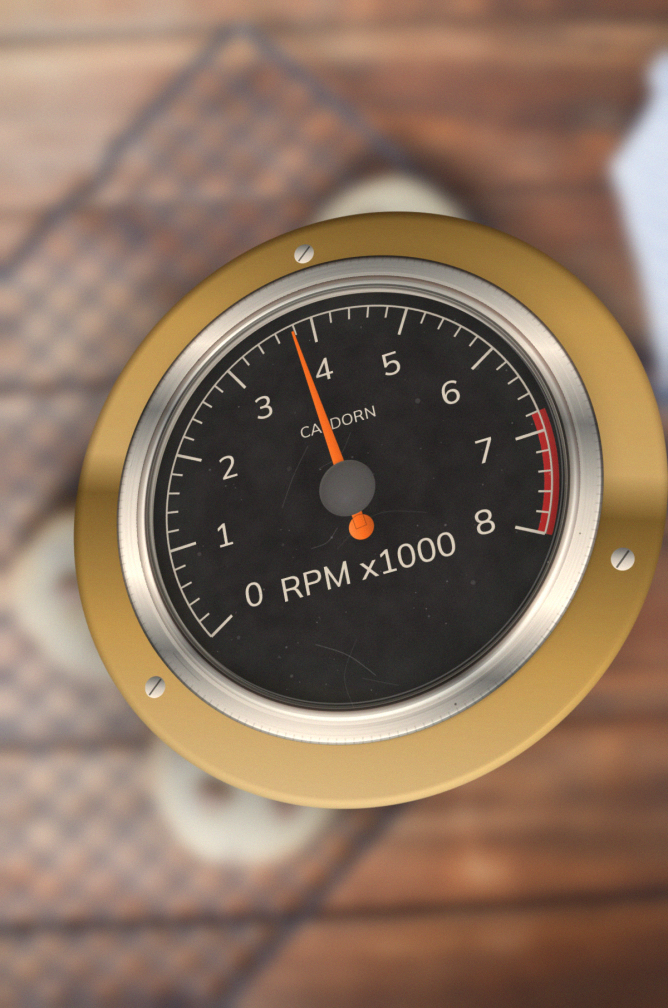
3800,rpm
